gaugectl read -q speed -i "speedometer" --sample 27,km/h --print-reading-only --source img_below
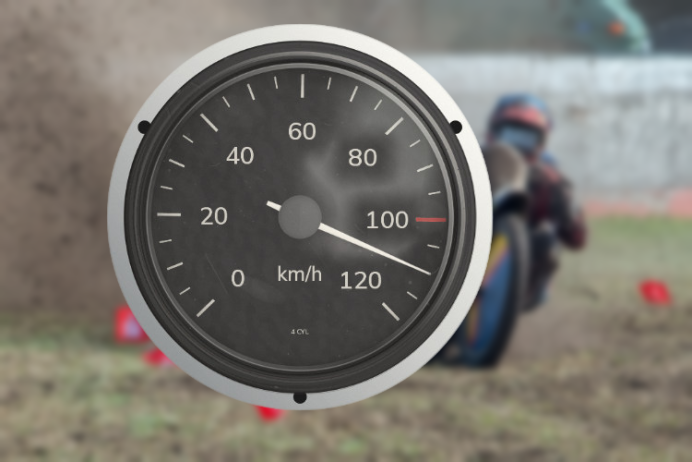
110,km/h
